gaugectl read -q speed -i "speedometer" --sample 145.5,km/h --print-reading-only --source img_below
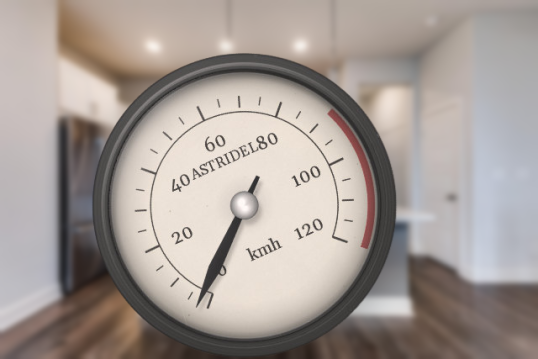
2.5,km/h
